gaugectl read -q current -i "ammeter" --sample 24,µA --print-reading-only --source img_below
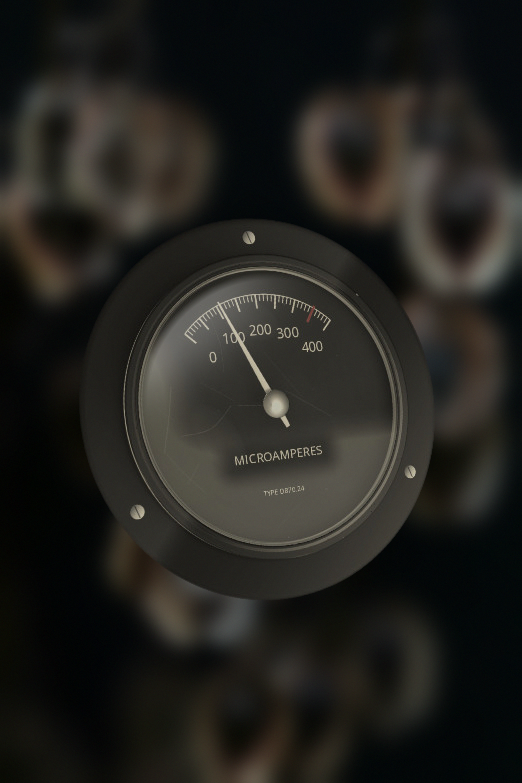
100,µA
